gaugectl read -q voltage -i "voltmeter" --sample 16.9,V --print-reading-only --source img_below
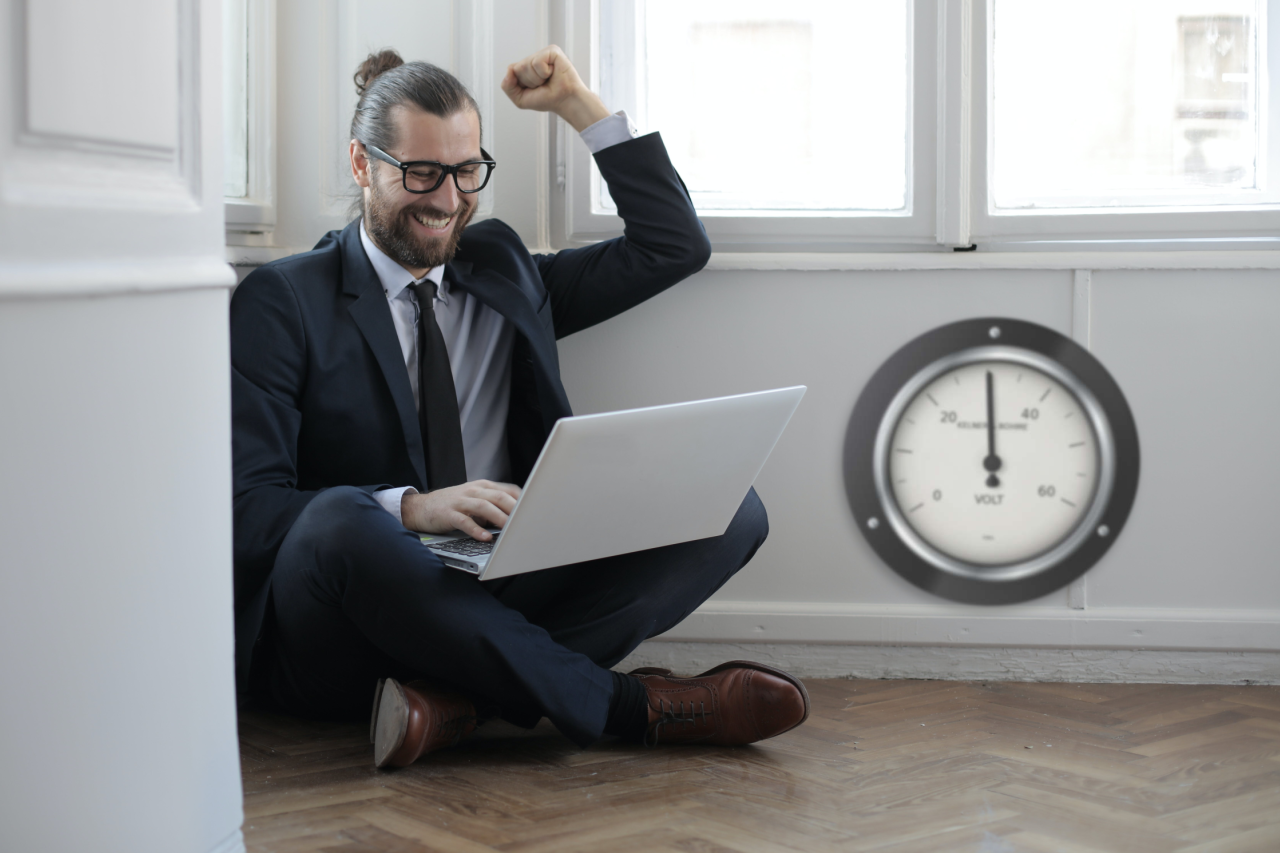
30,V
